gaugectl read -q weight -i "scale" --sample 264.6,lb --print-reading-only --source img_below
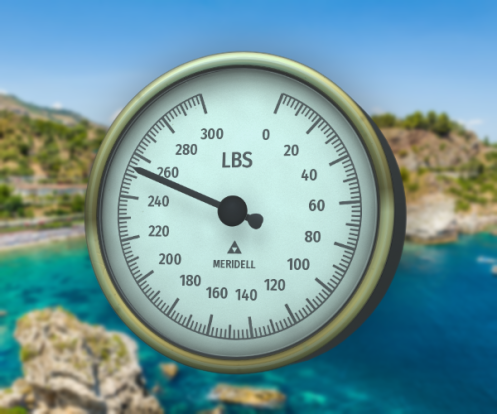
254,lb
